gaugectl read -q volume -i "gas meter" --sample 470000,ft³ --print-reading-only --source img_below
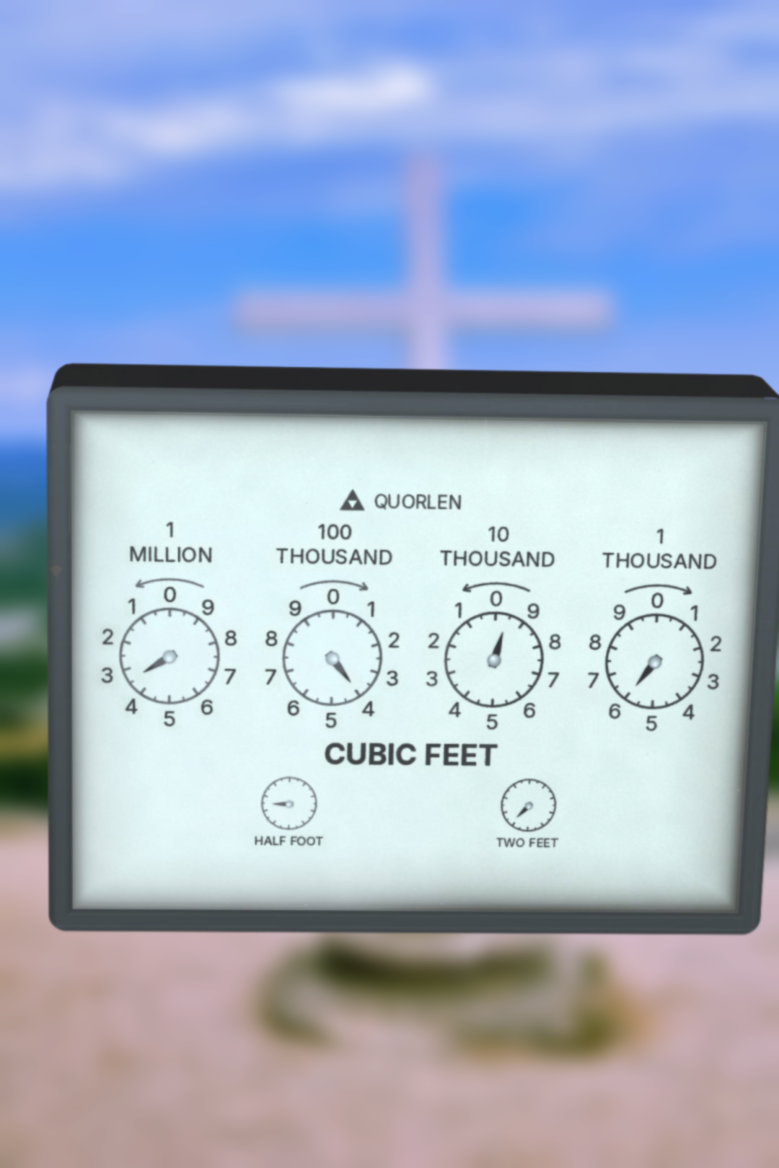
339600,ft³
